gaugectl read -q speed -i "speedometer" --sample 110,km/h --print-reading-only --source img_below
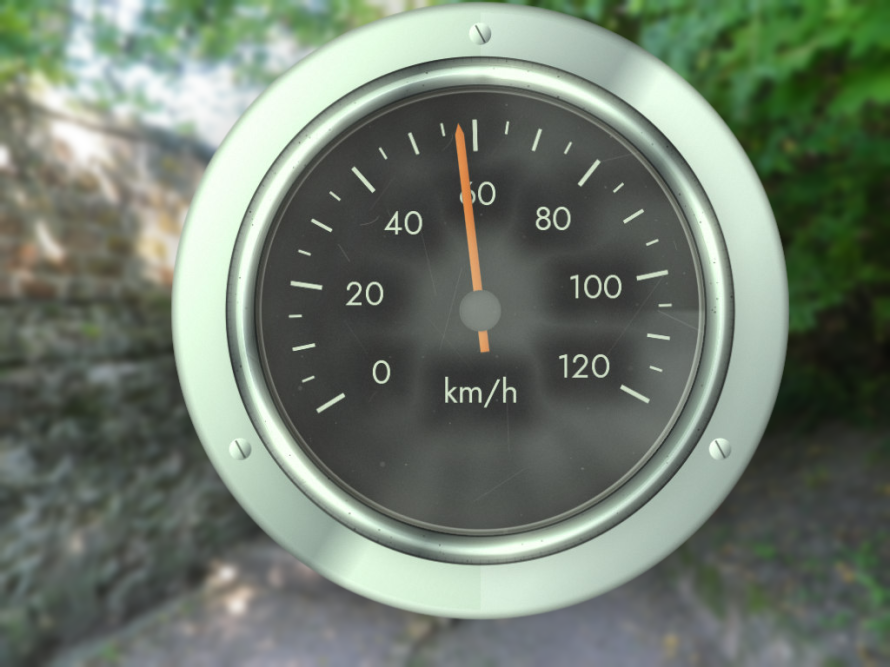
57.5,km/h
